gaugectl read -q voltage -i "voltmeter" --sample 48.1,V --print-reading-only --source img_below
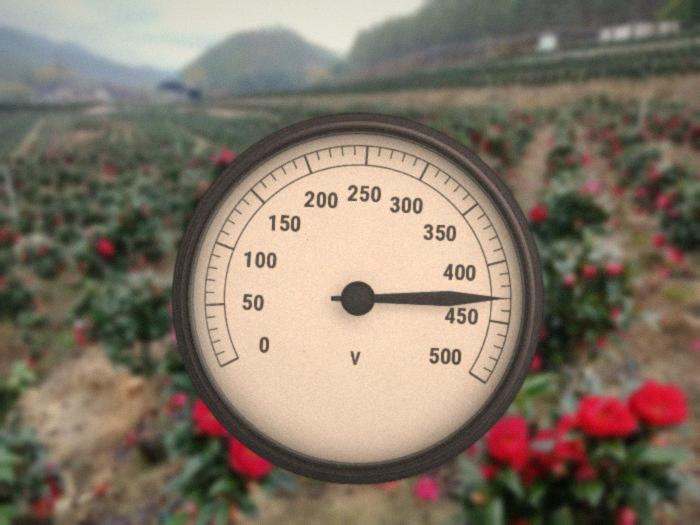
430,V
